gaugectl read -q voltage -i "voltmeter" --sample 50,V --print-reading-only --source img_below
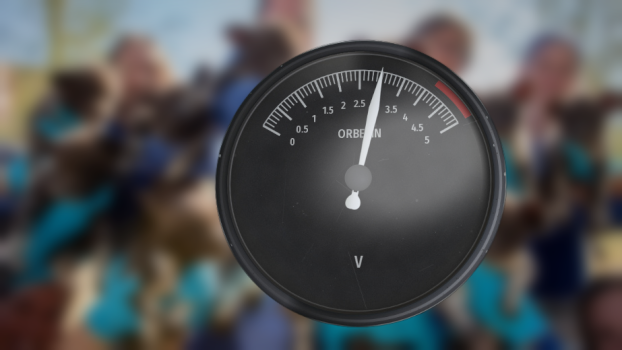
3,V
